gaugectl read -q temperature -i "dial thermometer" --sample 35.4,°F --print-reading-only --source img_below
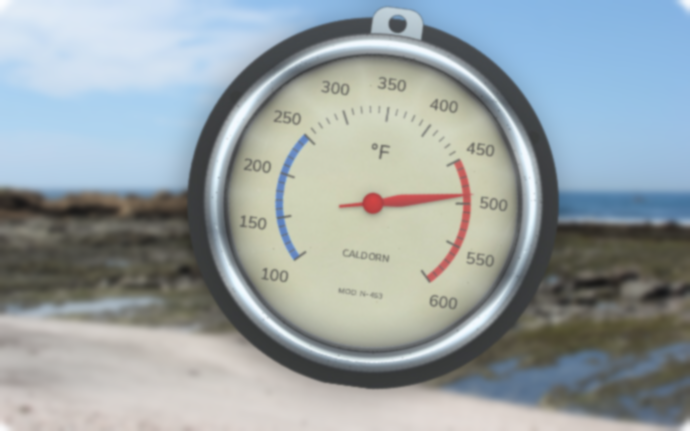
490,°F
